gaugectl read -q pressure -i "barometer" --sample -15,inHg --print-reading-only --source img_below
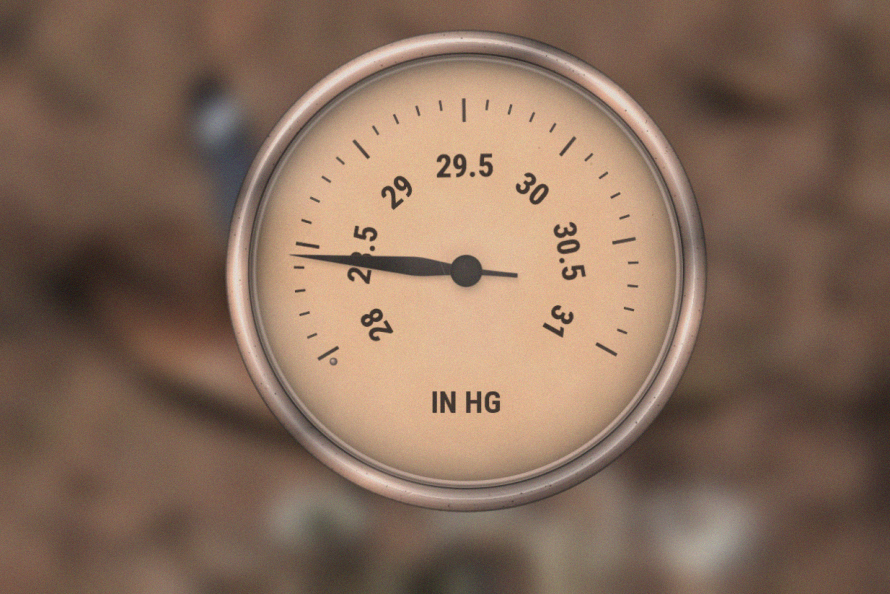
28.45,inHg
